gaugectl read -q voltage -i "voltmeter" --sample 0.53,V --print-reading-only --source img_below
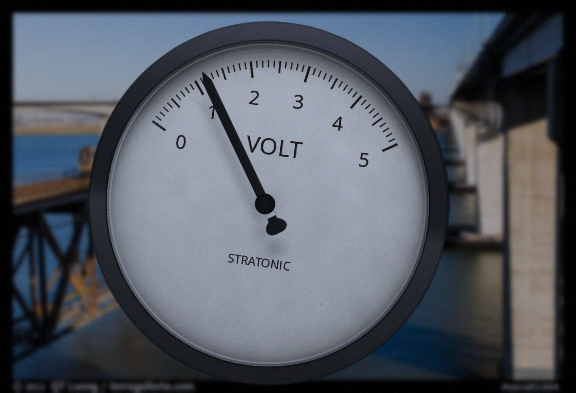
1.2,V
